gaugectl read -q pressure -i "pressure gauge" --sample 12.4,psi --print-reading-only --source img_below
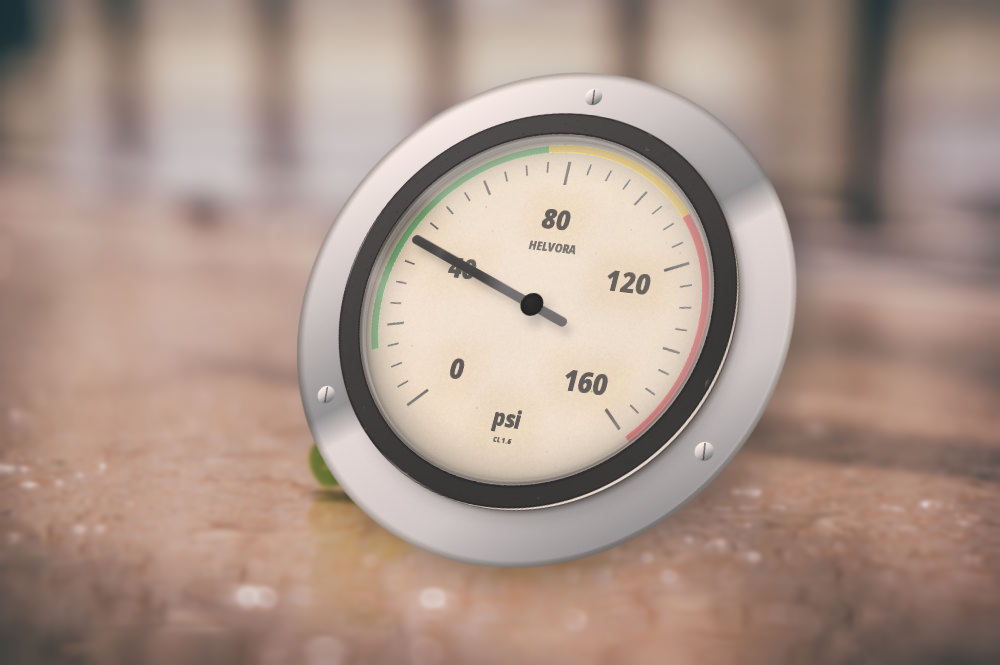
40,psi
